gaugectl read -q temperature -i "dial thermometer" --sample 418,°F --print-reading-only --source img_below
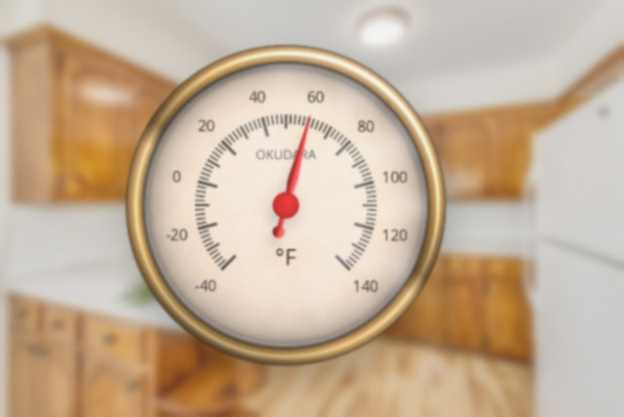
60,°F
